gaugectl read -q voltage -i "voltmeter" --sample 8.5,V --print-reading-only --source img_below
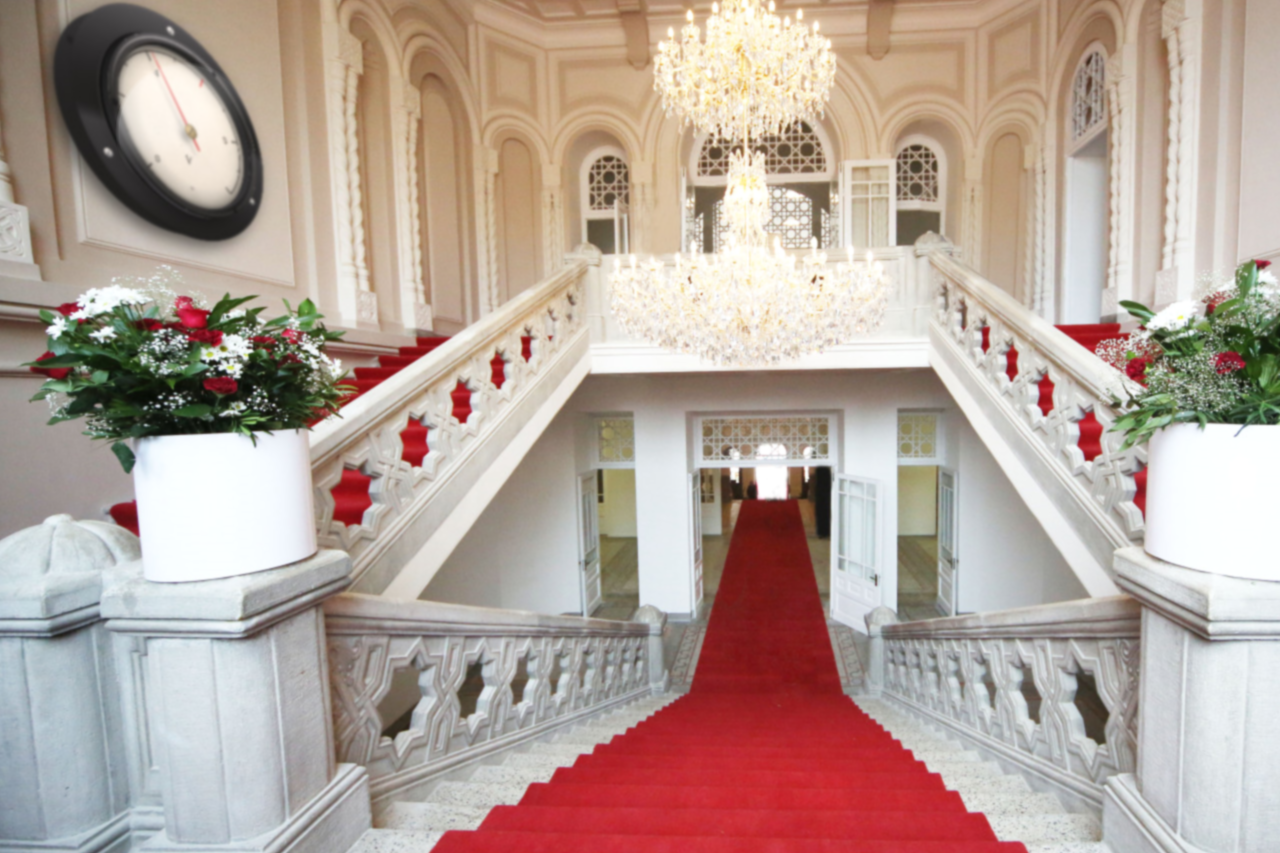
4,V
